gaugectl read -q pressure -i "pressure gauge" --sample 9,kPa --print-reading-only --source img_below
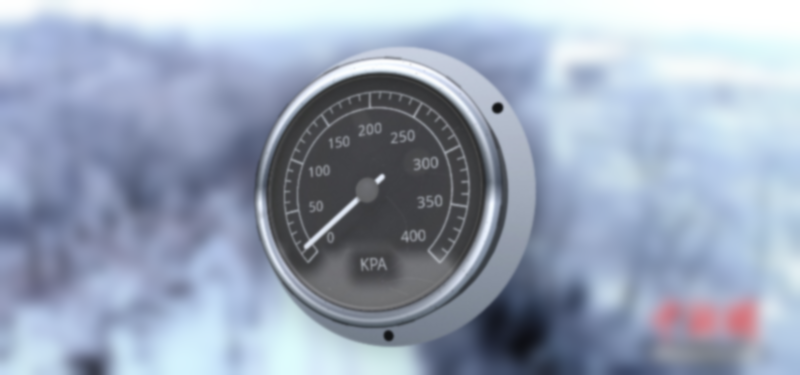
10,kPa
